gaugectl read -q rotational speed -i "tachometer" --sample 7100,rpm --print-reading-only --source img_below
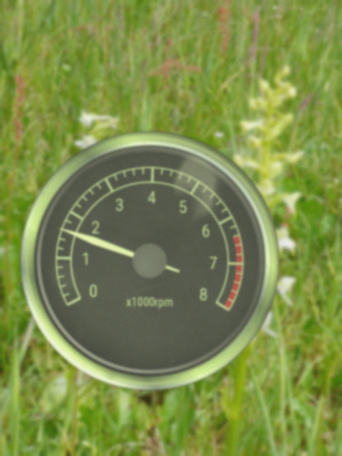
1600,rpm
